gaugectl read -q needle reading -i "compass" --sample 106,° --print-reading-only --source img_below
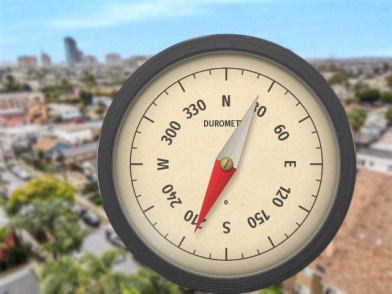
205,°
